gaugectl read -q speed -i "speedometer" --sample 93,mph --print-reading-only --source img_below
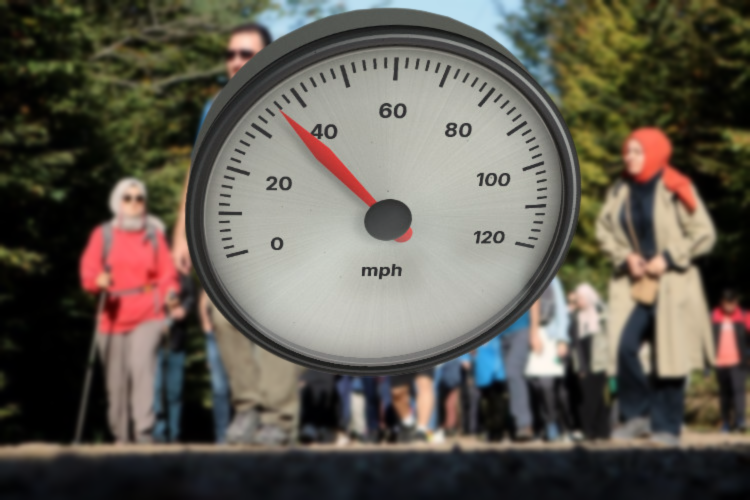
36,mph
